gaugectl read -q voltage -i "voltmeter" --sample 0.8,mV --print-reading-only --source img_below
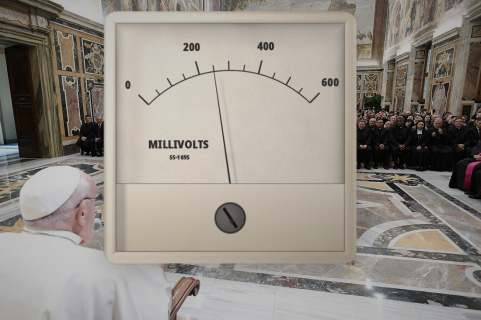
250,mV
